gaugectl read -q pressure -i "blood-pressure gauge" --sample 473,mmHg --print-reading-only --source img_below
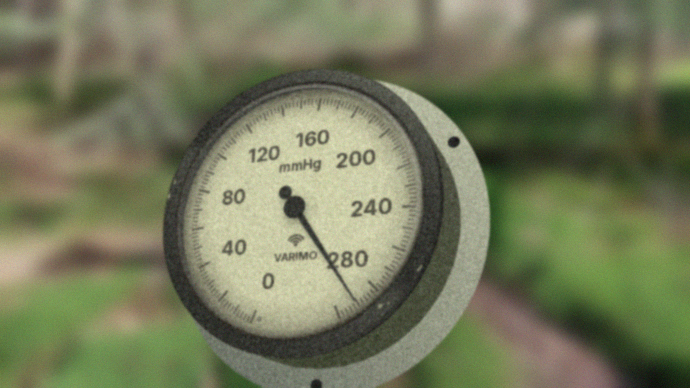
290,mmHg
